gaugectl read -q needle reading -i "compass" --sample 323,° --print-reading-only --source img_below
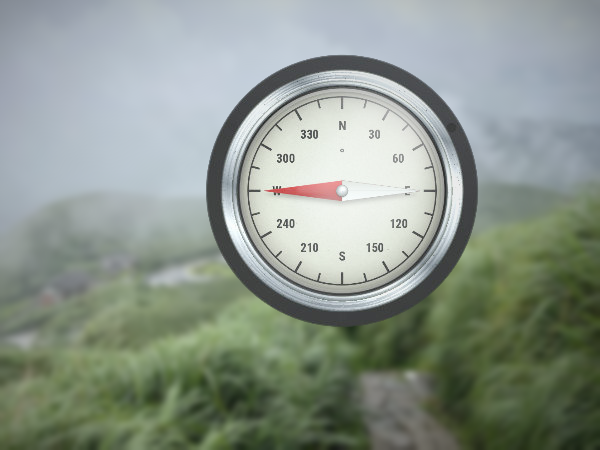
270,°
